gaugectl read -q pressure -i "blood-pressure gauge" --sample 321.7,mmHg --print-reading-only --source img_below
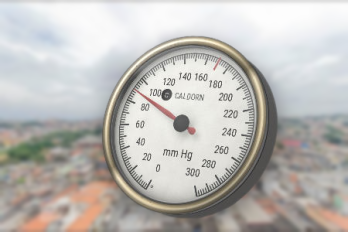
90,mmHg
